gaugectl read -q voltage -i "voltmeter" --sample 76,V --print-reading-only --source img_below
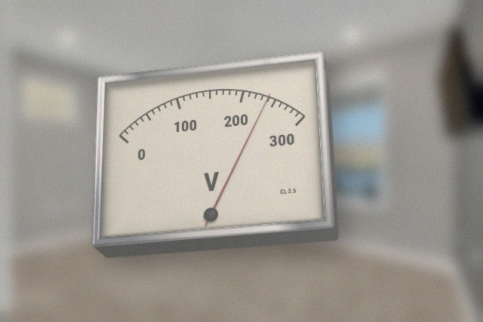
240,V
